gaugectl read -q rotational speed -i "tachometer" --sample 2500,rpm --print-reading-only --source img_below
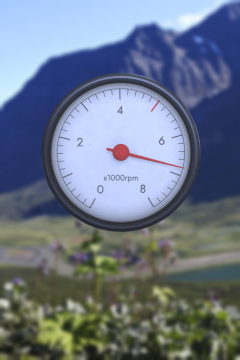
6800,rpm
